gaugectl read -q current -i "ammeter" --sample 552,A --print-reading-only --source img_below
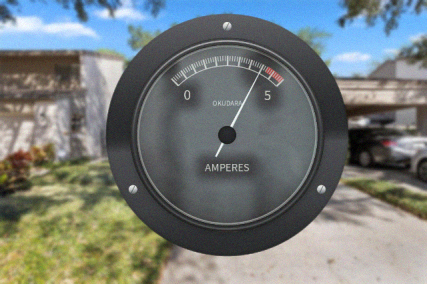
4,A
